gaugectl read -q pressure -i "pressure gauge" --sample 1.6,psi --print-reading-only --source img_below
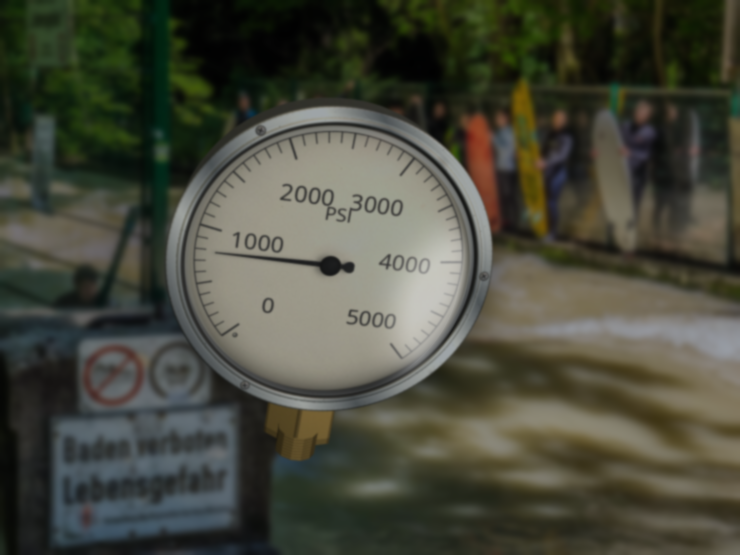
800,psi
